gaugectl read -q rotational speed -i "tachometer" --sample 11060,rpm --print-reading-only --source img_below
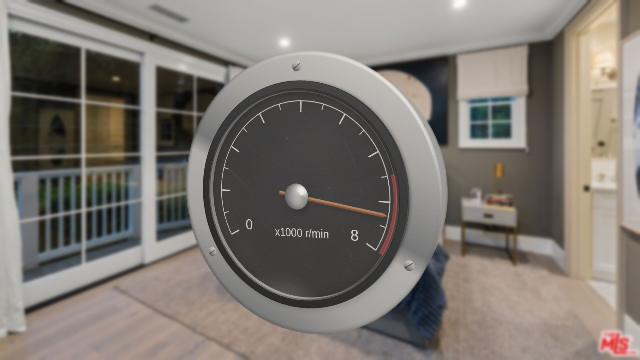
7250,rpm
